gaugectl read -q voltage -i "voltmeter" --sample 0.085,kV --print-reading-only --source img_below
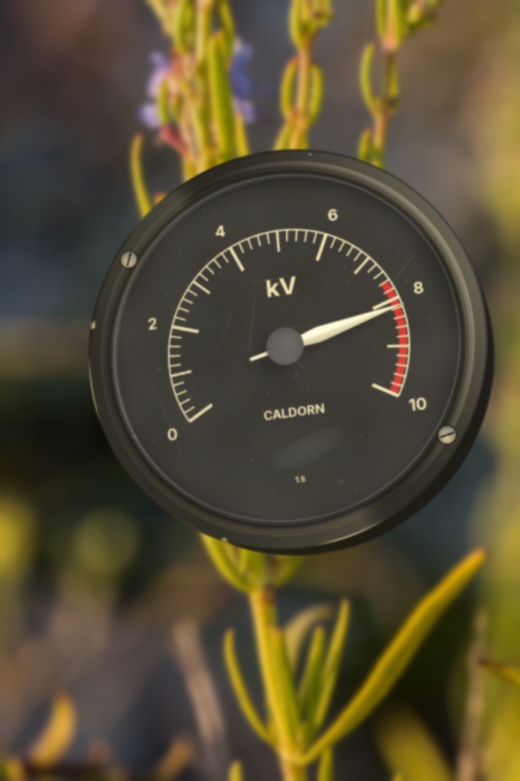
8.2,kV
